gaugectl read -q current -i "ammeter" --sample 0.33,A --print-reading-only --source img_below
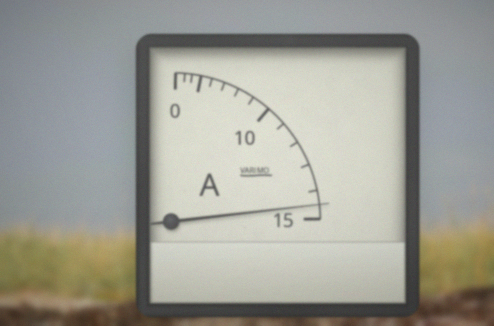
14.5,A
